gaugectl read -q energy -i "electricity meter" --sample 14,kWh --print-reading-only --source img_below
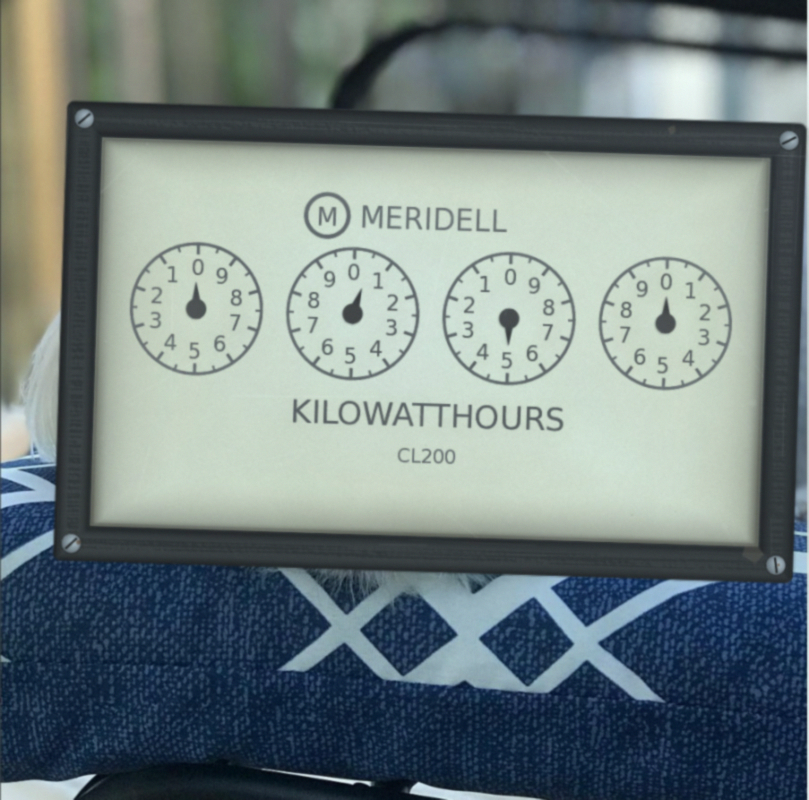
50,kWh
